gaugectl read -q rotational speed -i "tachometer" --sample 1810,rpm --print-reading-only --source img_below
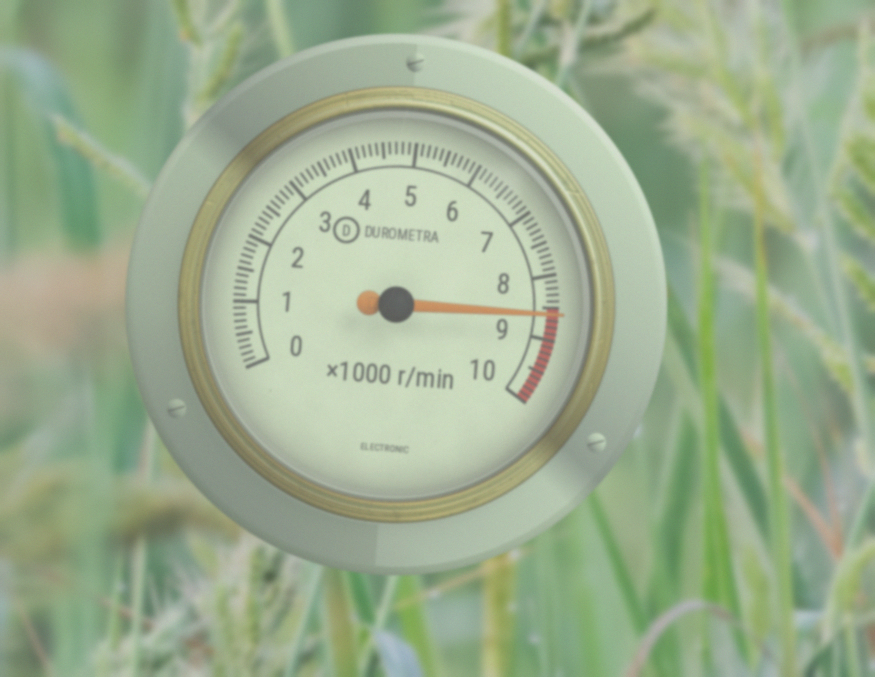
8600,rpm
